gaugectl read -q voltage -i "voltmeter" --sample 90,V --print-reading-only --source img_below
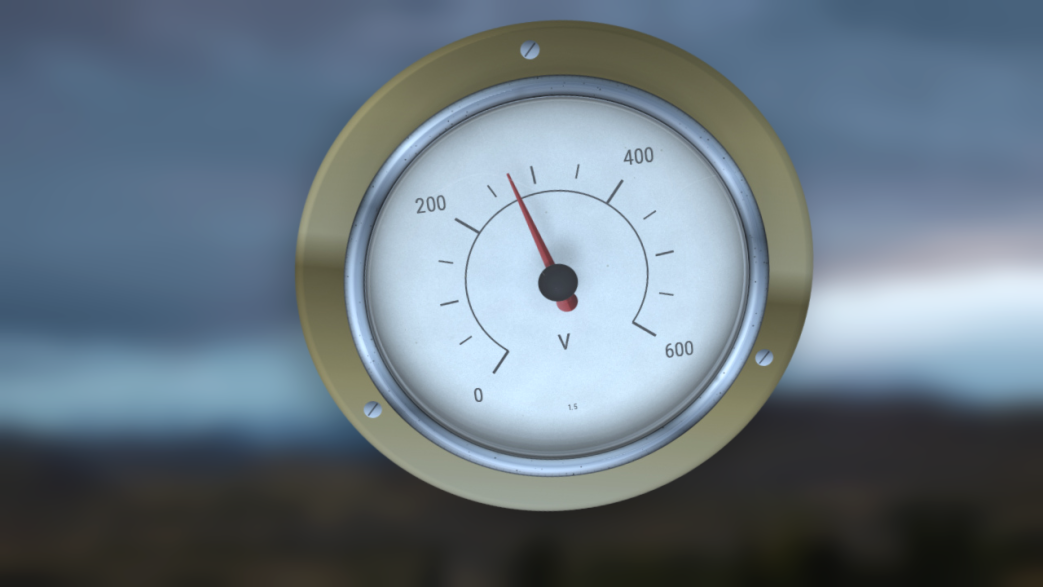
275,V
